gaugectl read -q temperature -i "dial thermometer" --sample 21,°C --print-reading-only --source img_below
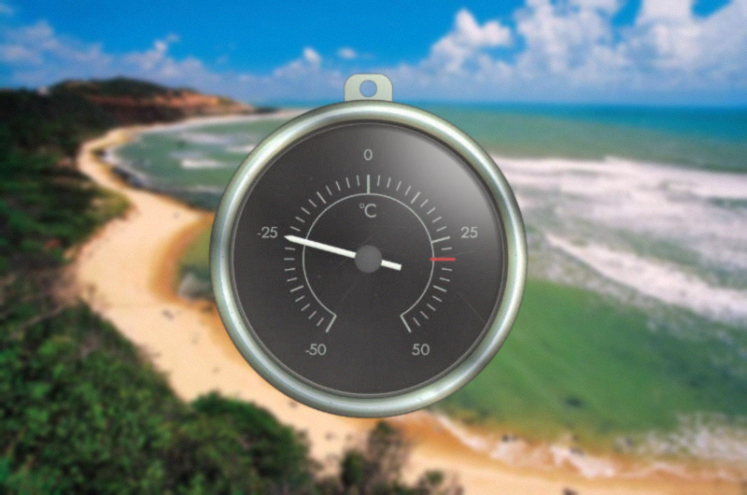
-25,°C
